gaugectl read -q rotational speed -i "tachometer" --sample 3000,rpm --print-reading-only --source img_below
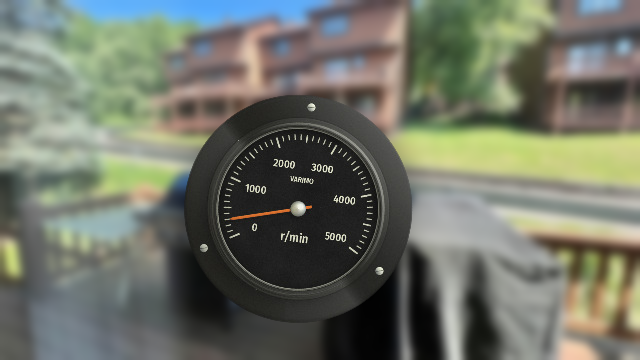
300,rpm
